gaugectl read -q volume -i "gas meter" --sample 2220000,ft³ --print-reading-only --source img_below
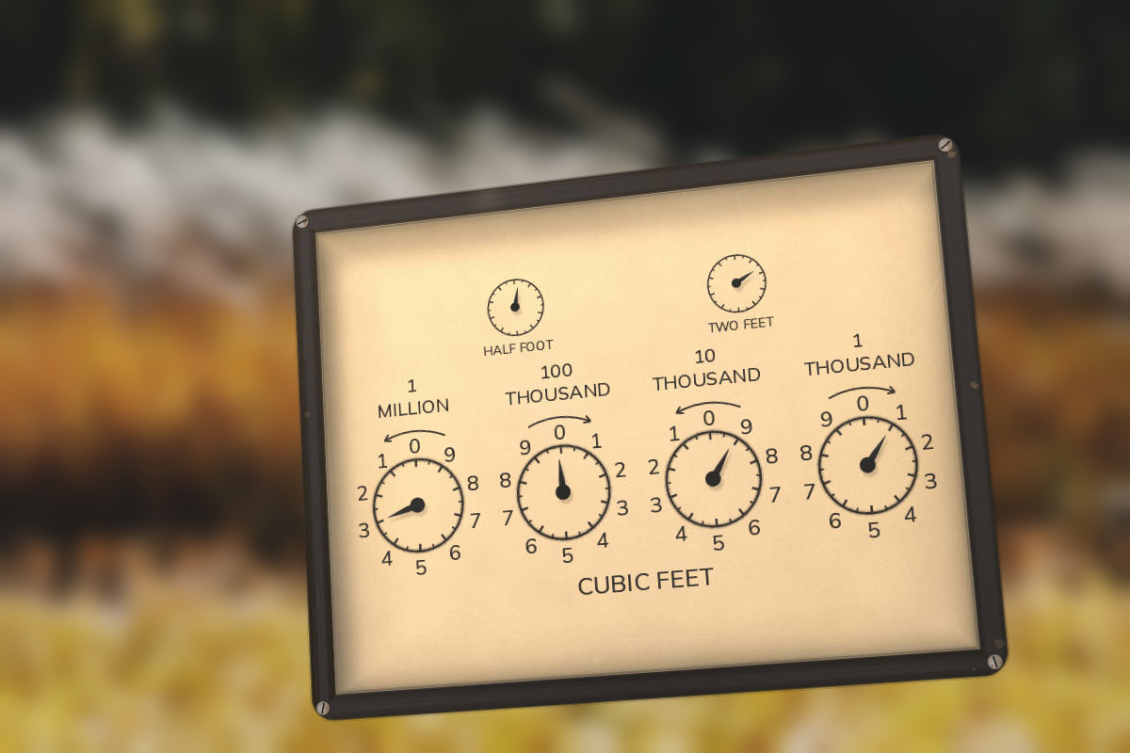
299100,ft³
